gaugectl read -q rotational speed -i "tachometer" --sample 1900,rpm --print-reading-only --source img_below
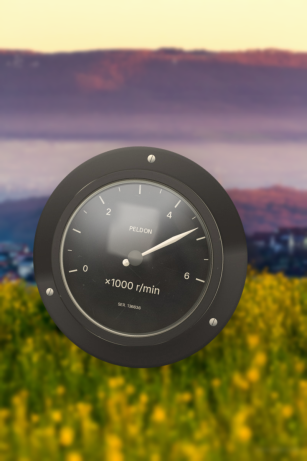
4750,rpm
